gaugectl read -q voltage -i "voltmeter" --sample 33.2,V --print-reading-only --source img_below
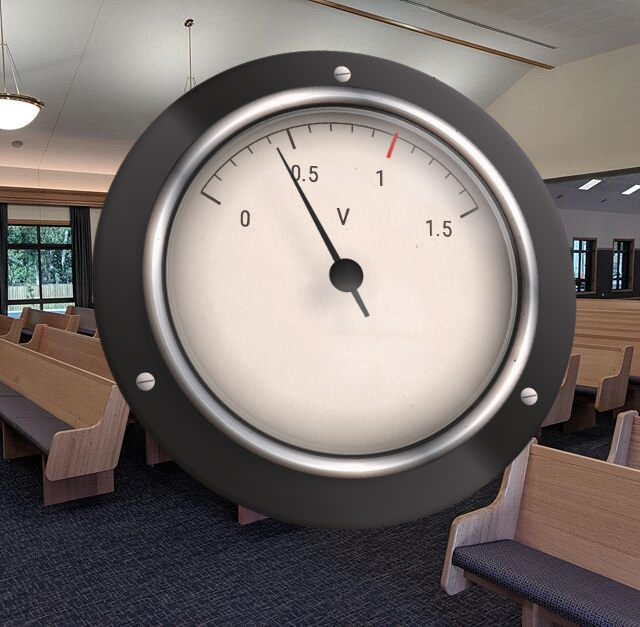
0.4,V
